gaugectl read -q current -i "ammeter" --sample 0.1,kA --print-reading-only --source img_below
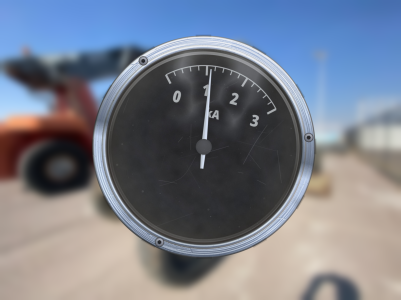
1.1,kA
